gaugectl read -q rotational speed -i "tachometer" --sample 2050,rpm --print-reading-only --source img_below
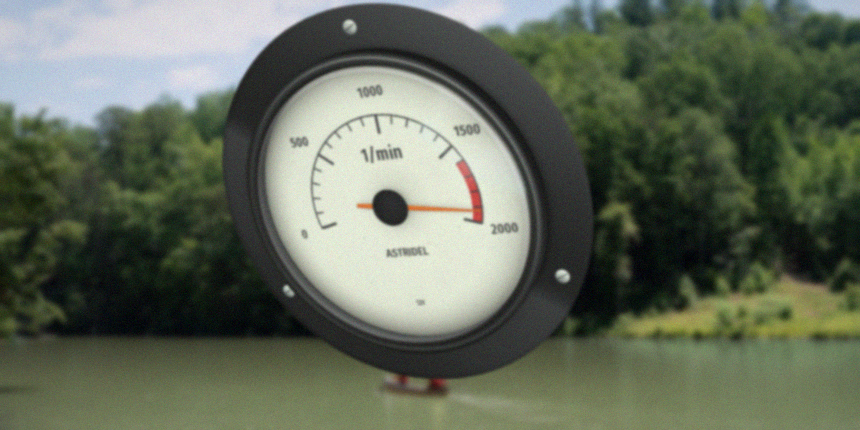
1900,rpm
